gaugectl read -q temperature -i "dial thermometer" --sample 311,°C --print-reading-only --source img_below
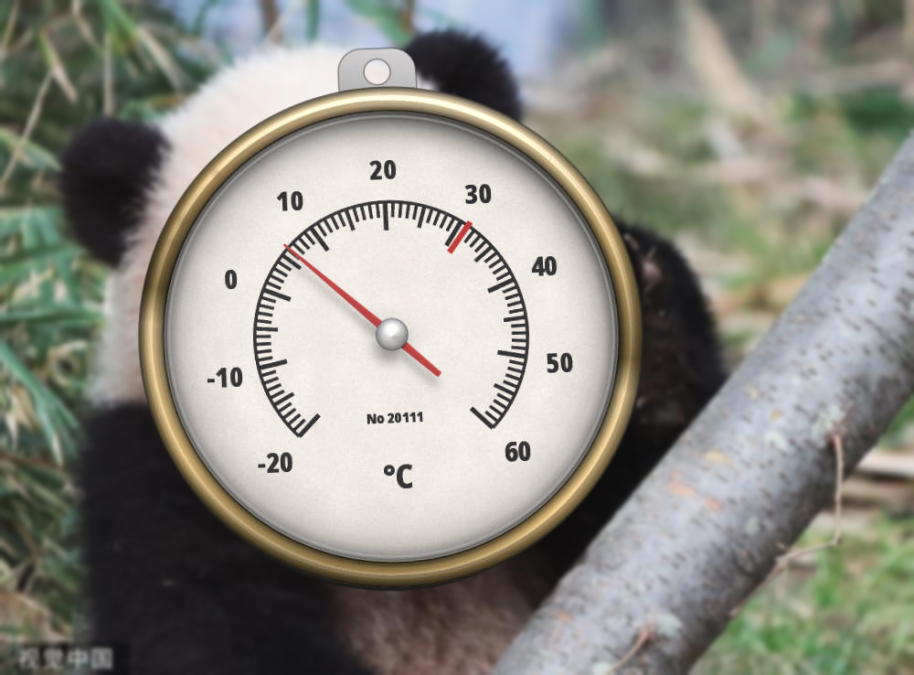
6,°C
